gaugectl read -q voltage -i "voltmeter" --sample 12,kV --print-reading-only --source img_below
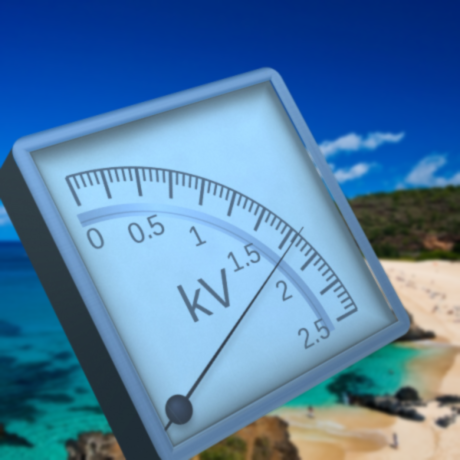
1.8,kV
